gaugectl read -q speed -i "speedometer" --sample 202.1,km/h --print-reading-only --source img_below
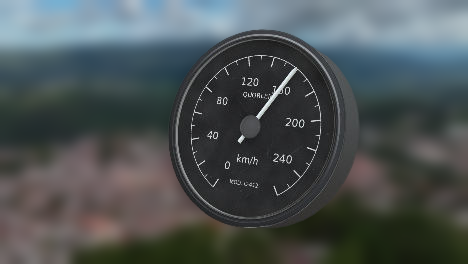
160,km/h
